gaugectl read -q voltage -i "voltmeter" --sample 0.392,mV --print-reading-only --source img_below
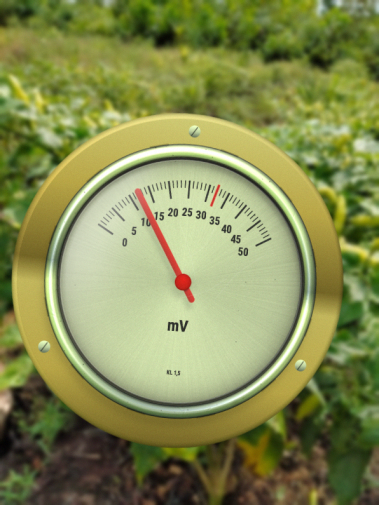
12,mV
